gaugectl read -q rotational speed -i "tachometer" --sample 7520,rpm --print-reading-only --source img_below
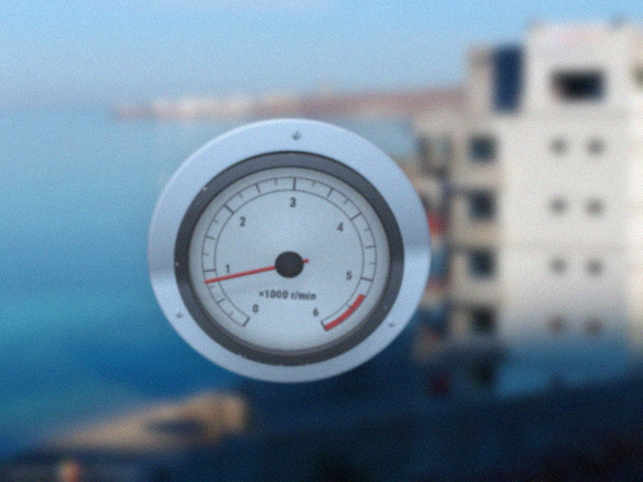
875,rpm
